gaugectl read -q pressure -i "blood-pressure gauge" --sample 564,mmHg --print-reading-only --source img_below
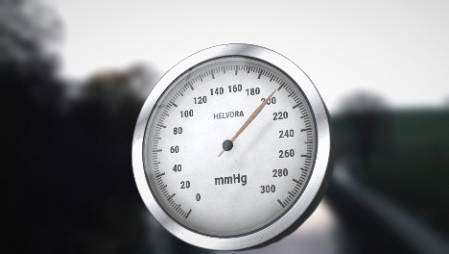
200,mmHg
